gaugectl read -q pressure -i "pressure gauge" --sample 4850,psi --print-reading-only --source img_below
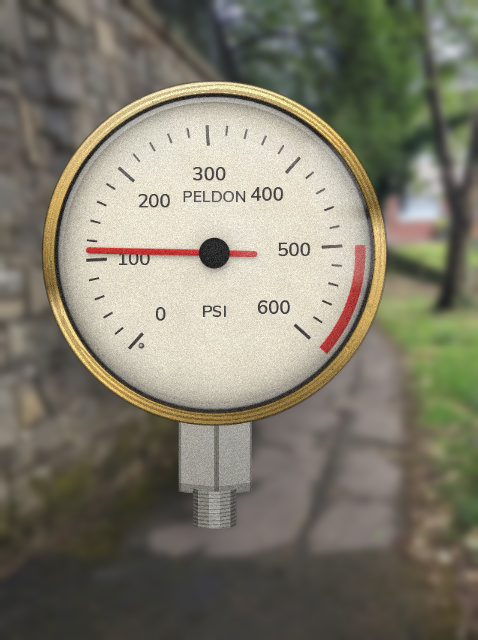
110,psi
